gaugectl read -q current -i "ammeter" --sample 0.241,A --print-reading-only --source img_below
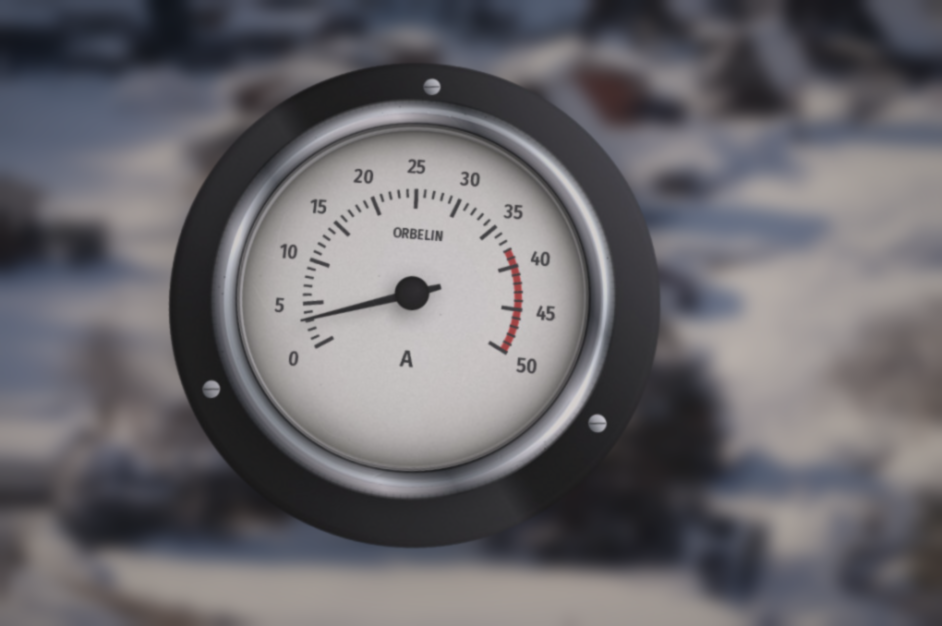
3,A
